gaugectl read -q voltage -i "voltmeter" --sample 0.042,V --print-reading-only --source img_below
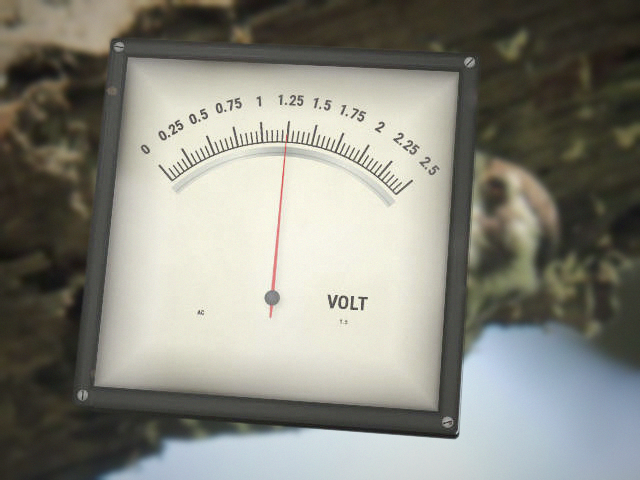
1.25,V
